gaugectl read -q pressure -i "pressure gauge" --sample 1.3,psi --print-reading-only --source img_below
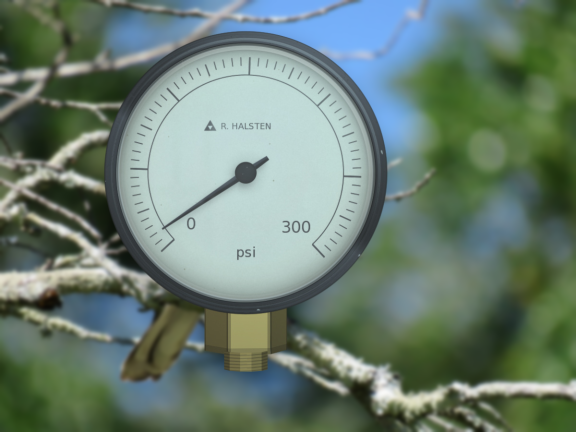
10,psi
